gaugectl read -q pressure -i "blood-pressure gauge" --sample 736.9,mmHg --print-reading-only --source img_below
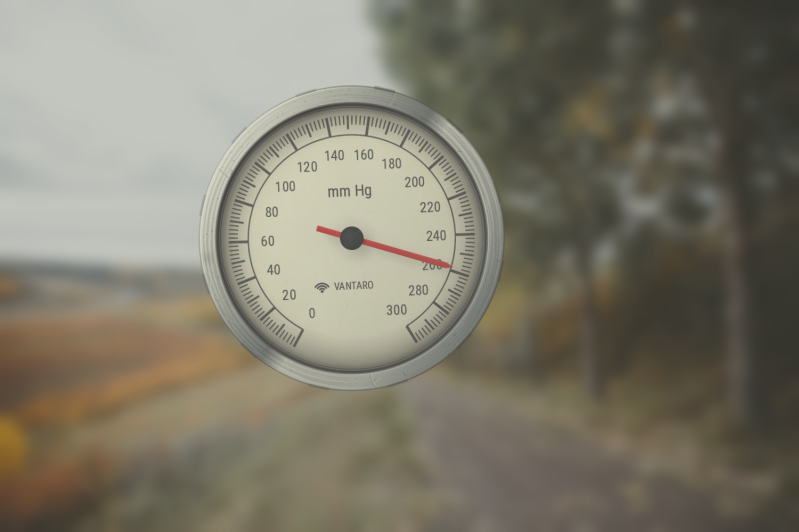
258,mmHg
